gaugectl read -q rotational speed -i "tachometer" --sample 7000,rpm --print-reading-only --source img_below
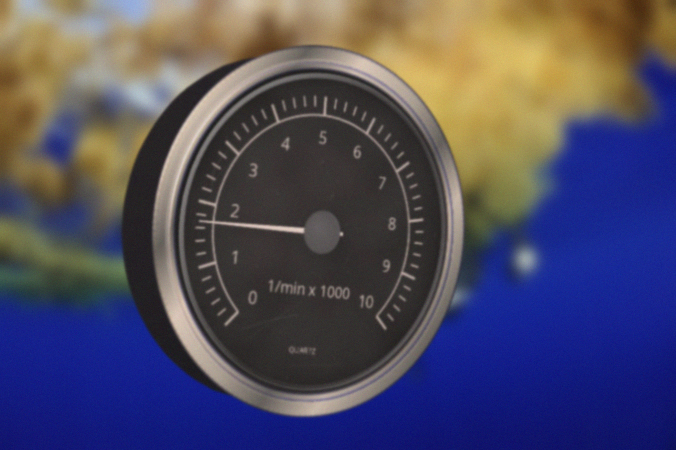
1700,rpm
